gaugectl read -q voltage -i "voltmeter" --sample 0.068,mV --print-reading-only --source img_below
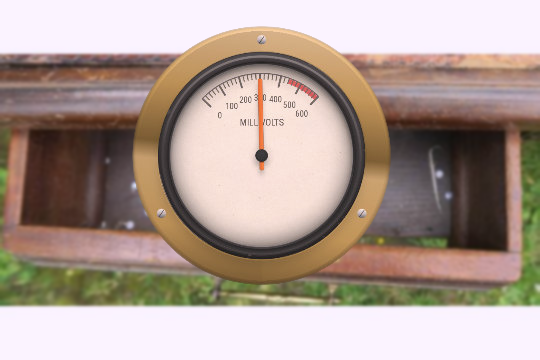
300,mV
